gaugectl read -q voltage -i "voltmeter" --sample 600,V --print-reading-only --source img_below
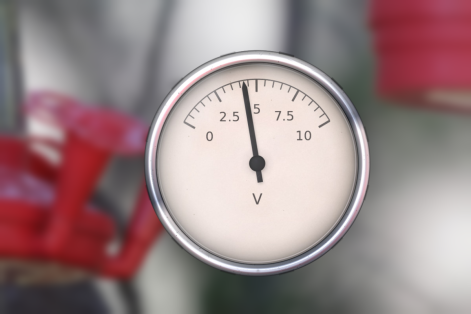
4.25,V
